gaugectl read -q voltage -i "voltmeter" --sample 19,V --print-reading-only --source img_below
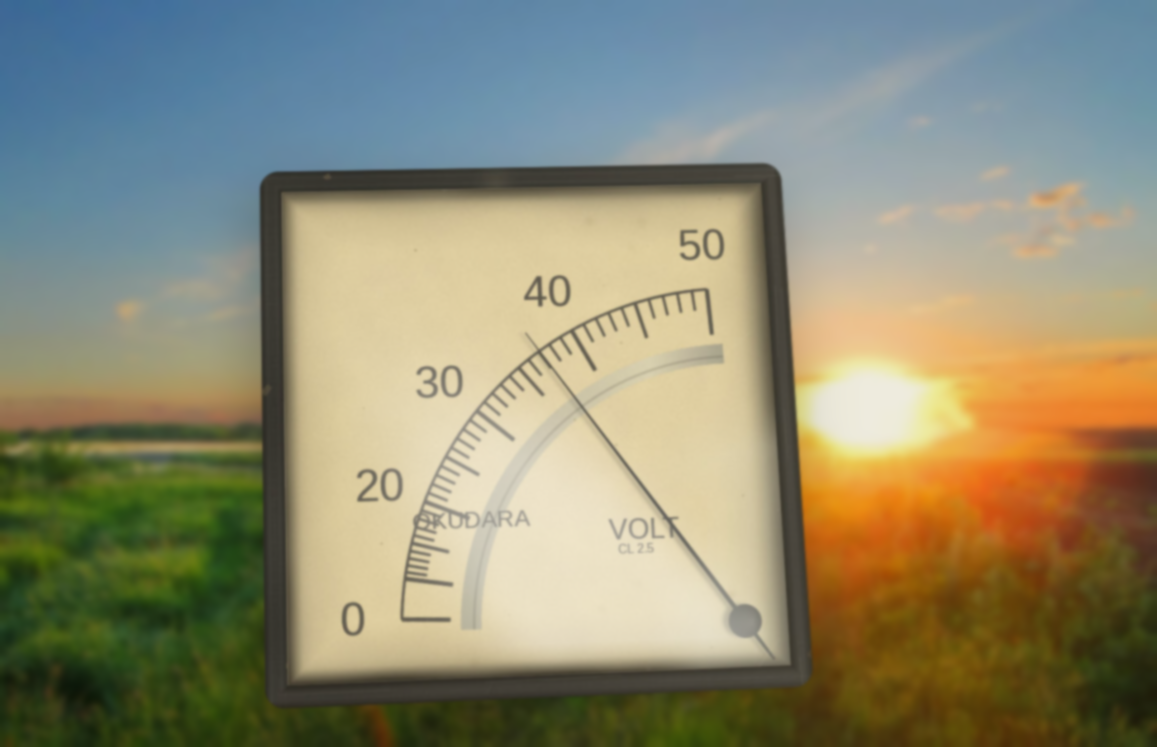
37,V
